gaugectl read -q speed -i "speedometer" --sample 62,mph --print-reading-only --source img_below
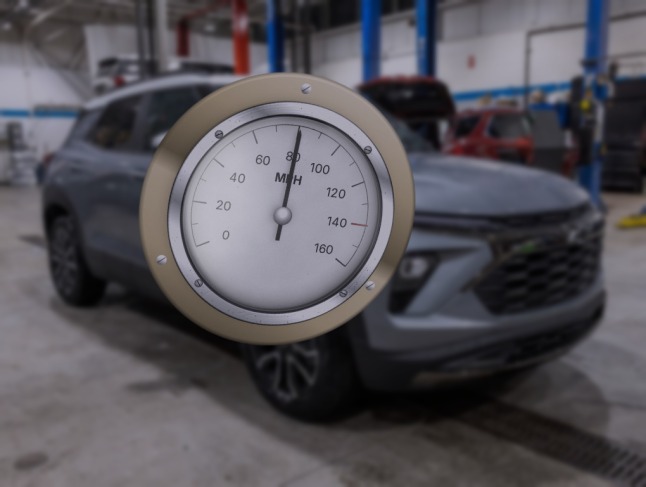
80,mph
